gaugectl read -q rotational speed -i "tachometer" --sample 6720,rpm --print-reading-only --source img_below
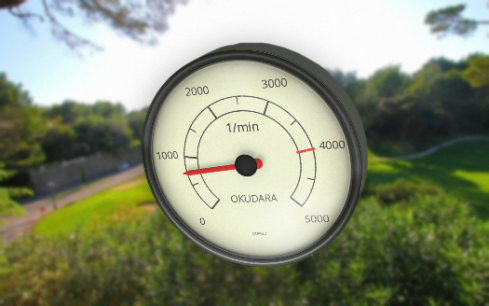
750,rpm
